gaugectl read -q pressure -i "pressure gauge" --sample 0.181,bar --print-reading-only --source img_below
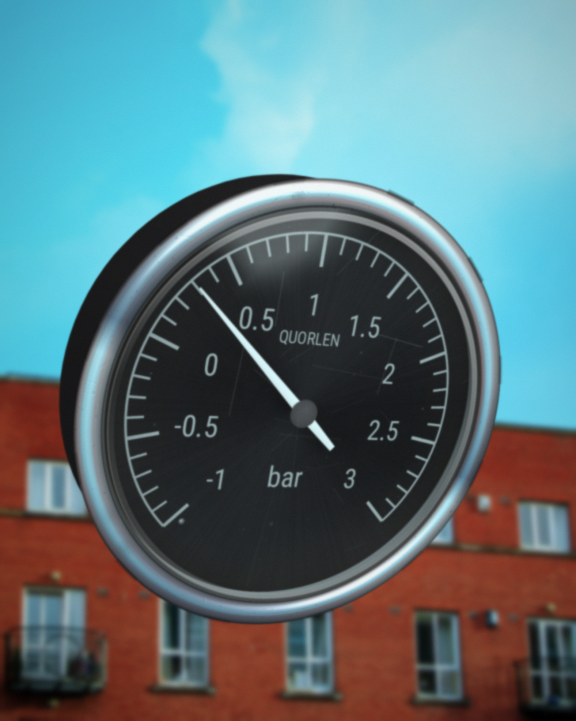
0.3,bar
